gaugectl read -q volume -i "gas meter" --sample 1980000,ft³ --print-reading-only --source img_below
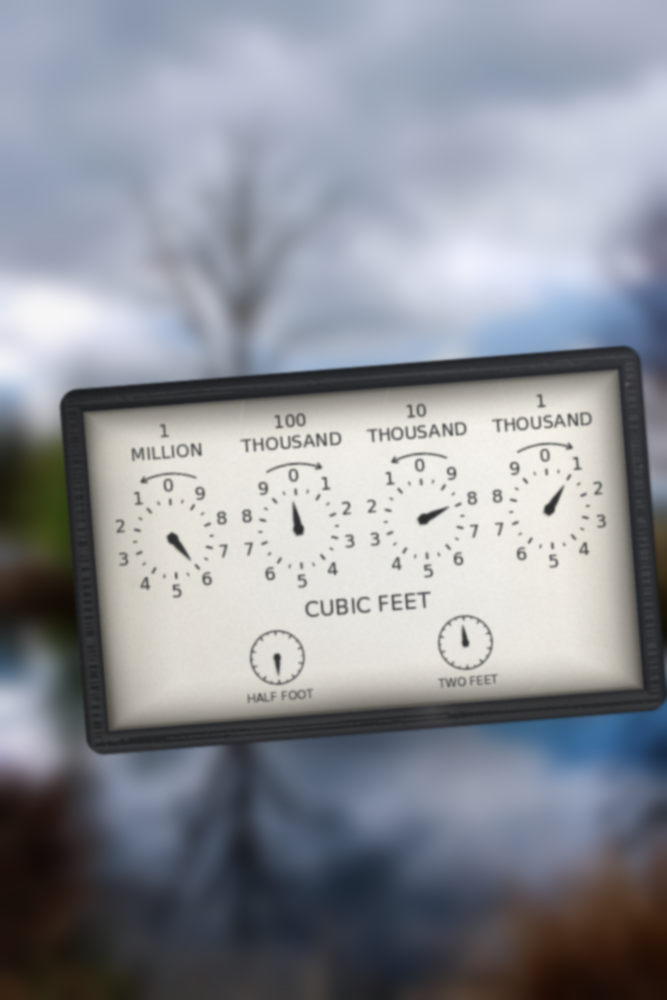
598100,ft³
